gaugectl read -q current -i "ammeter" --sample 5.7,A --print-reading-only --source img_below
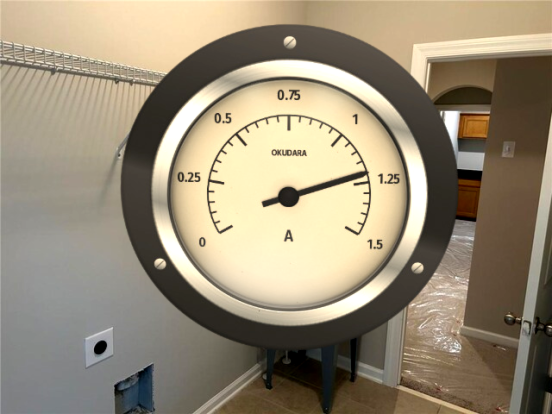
1.2,A
